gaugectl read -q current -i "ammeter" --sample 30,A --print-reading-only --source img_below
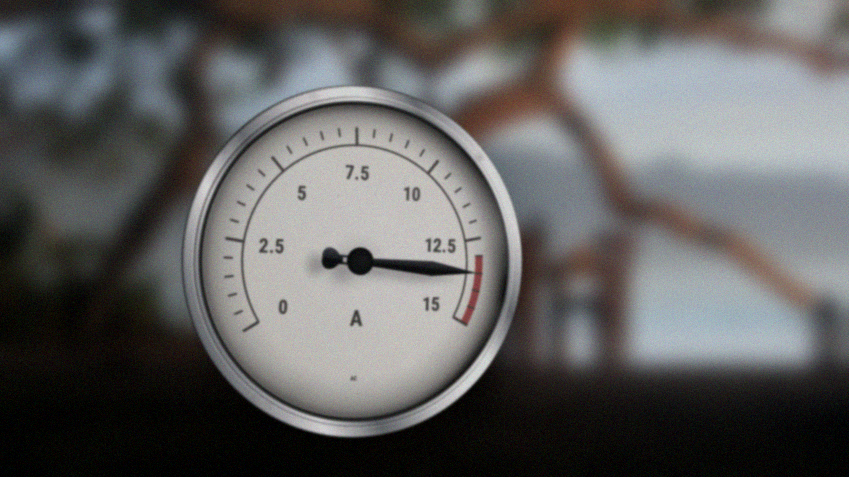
13.5,A
